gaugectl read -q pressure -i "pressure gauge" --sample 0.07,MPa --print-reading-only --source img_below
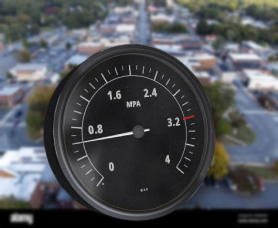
0.6,MPa
